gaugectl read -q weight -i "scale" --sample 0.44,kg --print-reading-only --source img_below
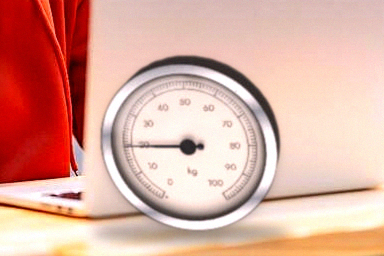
20,kg
